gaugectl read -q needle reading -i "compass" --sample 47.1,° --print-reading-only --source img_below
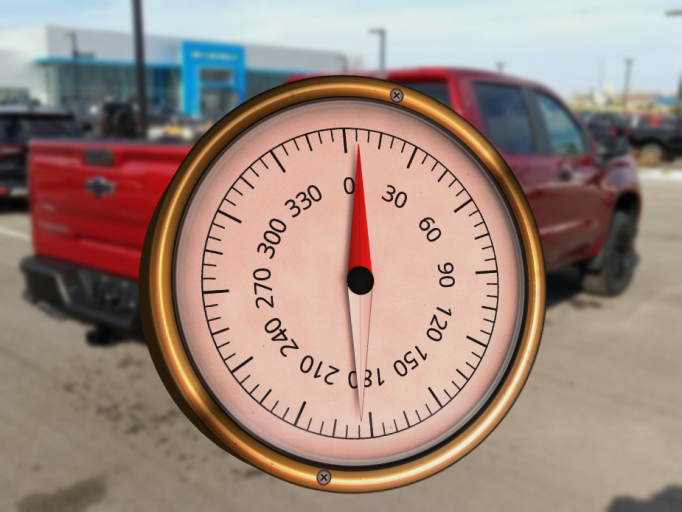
5,°
